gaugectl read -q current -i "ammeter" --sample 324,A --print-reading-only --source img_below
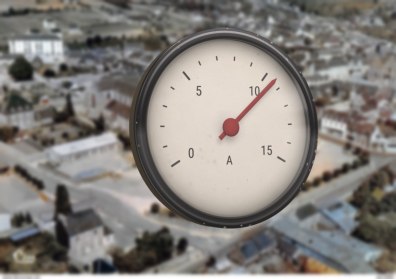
10.5,A
